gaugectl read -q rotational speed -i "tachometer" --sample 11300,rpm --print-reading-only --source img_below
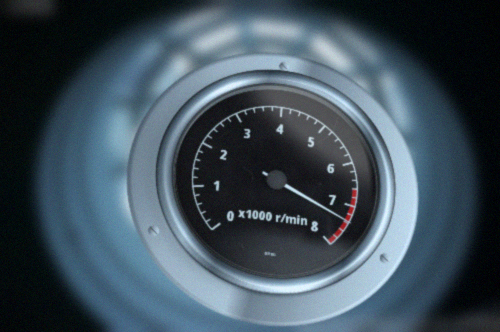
7400,rpm
